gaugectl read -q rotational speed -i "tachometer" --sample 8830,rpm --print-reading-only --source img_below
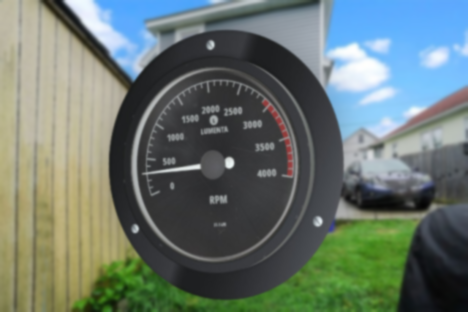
300,rpm
